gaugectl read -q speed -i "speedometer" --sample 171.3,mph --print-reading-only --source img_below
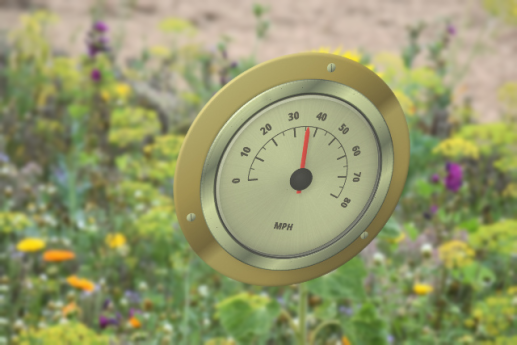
35,mph
